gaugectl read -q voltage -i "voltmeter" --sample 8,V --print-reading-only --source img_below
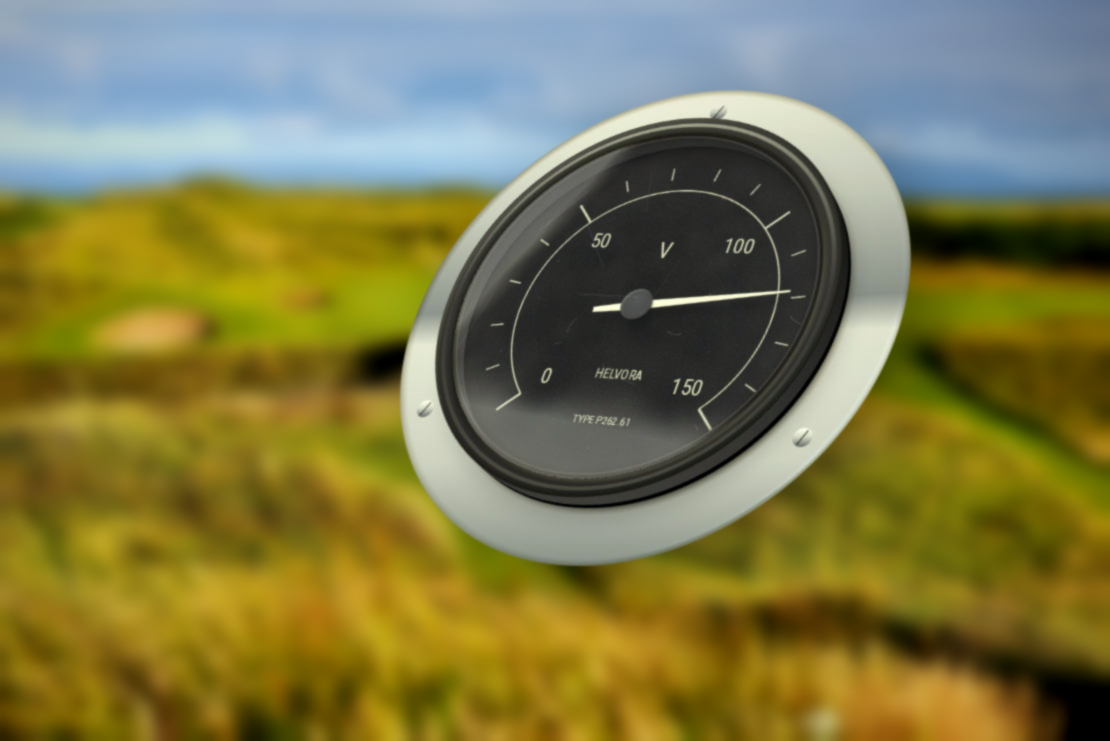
120,V
